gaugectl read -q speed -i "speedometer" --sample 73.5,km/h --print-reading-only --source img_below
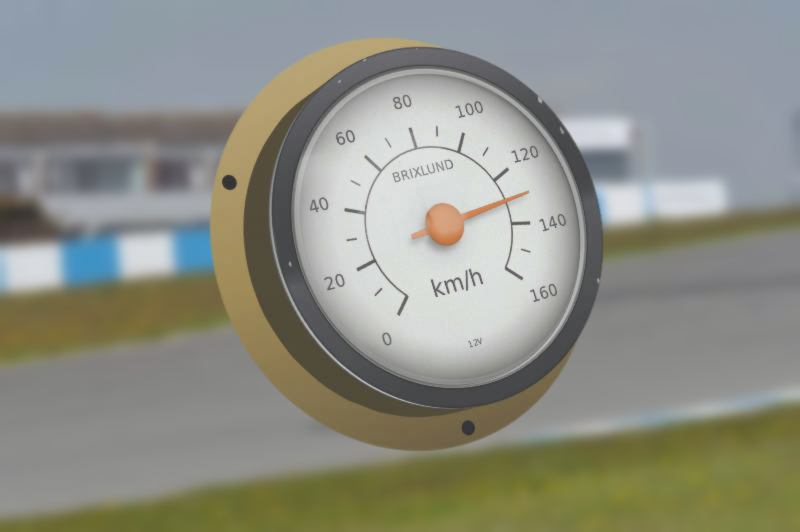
130,km/h
